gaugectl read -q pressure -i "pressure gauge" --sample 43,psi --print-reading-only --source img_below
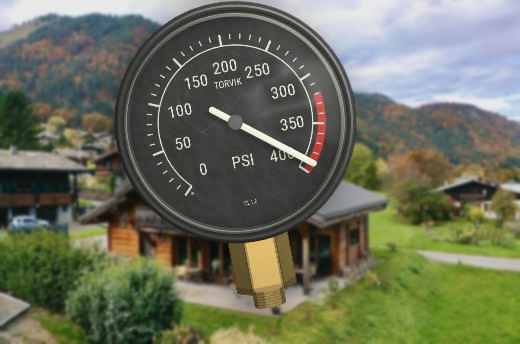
390,psi
